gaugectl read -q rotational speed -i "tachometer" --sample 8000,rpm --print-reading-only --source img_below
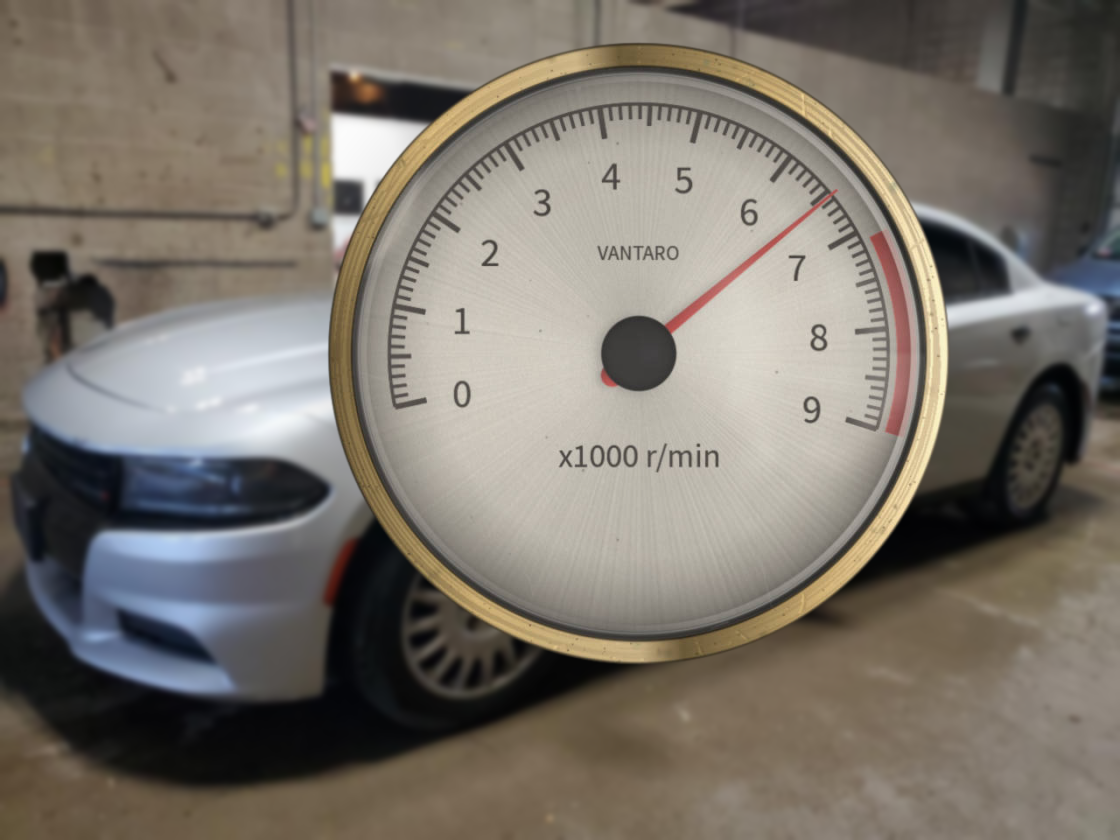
6550,rpm
